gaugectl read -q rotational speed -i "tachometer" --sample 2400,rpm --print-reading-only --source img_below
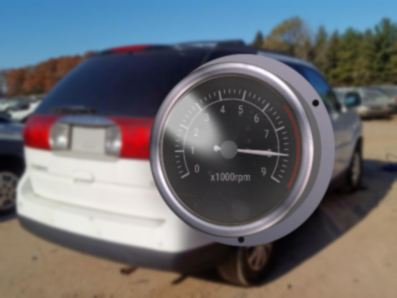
8000,rpm
